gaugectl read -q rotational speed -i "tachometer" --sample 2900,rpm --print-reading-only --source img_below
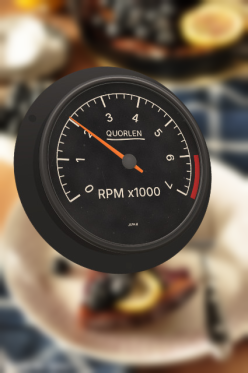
2000,rpm
